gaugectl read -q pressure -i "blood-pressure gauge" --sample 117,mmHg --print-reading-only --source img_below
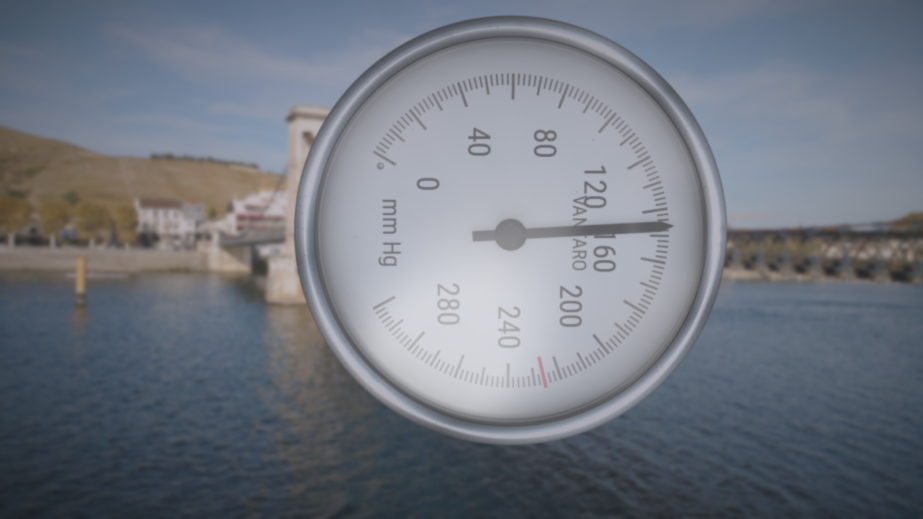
146,mmHg
